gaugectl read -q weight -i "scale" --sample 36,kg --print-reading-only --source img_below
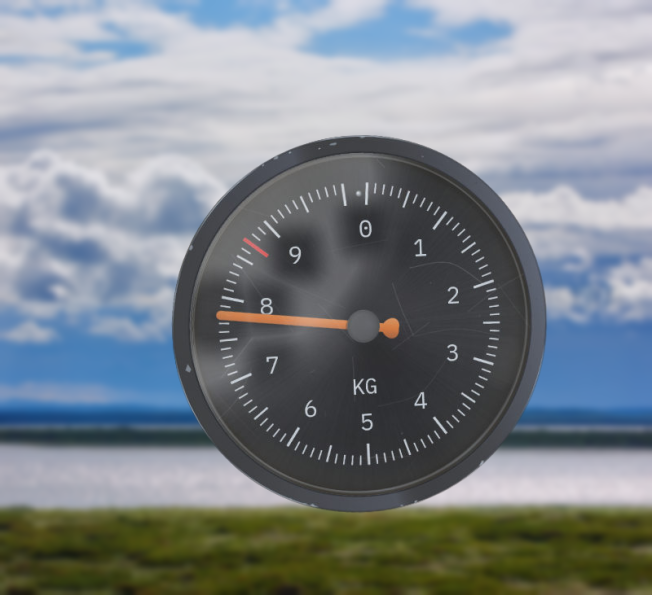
7.8,kg
